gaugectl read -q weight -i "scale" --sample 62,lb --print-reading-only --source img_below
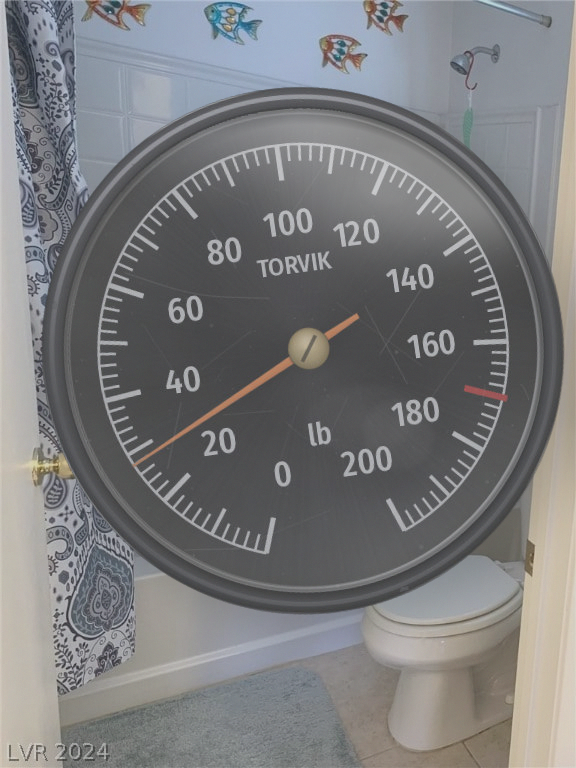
28,lb
